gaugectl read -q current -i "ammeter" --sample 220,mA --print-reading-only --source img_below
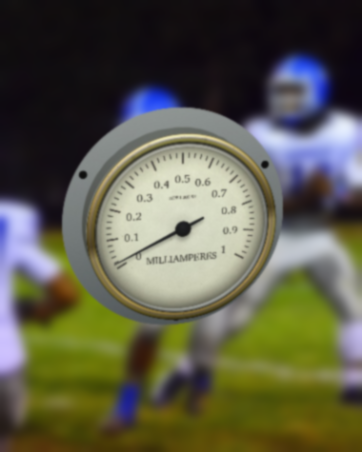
0.02,mA
